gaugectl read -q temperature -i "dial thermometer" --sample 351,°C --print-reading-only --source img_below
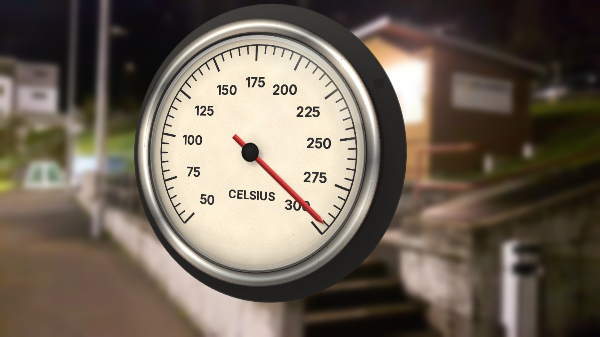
295,°C
